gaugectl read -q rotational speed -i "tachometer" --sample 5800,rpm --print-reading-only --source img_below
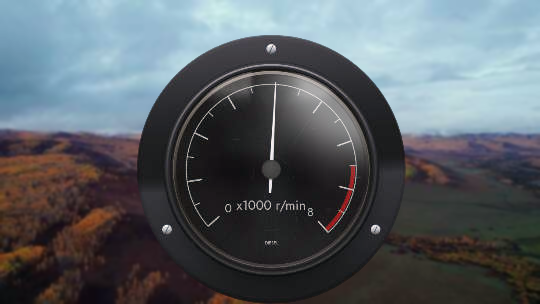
4000,rpm
